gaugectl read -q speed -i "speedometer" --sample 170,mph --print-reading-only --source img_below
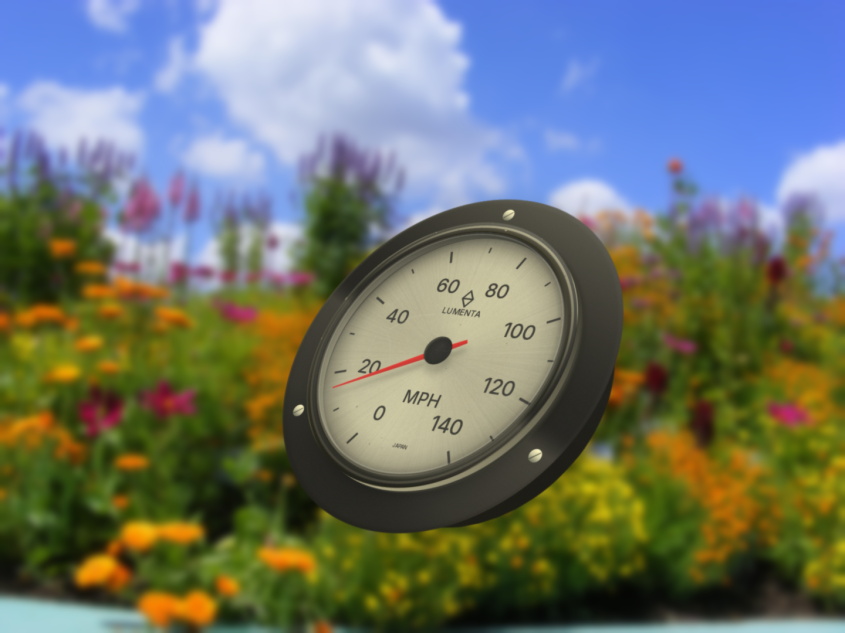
15,mph
